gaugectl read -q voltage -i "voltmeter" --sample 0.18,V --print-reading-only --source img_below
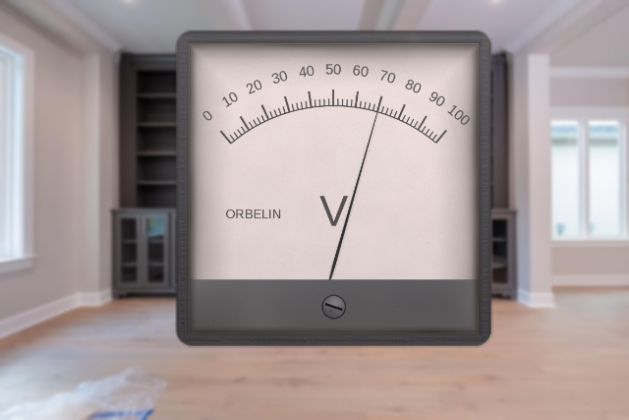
70,V
